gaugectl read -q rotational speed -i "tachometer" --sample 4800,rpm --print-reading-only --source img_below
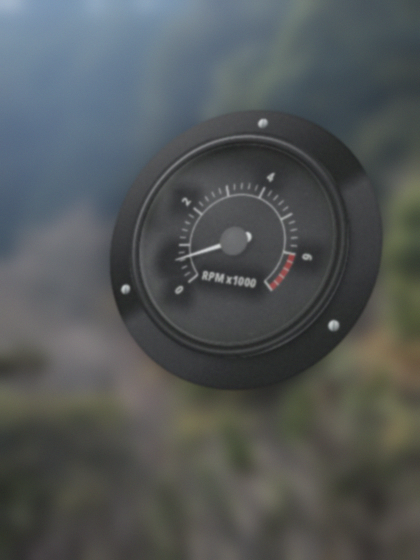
600,rpm
